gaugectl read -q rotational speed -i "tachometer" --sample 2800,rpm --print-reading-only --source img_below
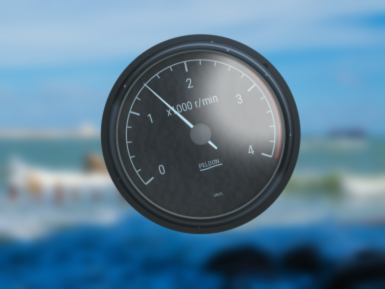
1400,rpm
